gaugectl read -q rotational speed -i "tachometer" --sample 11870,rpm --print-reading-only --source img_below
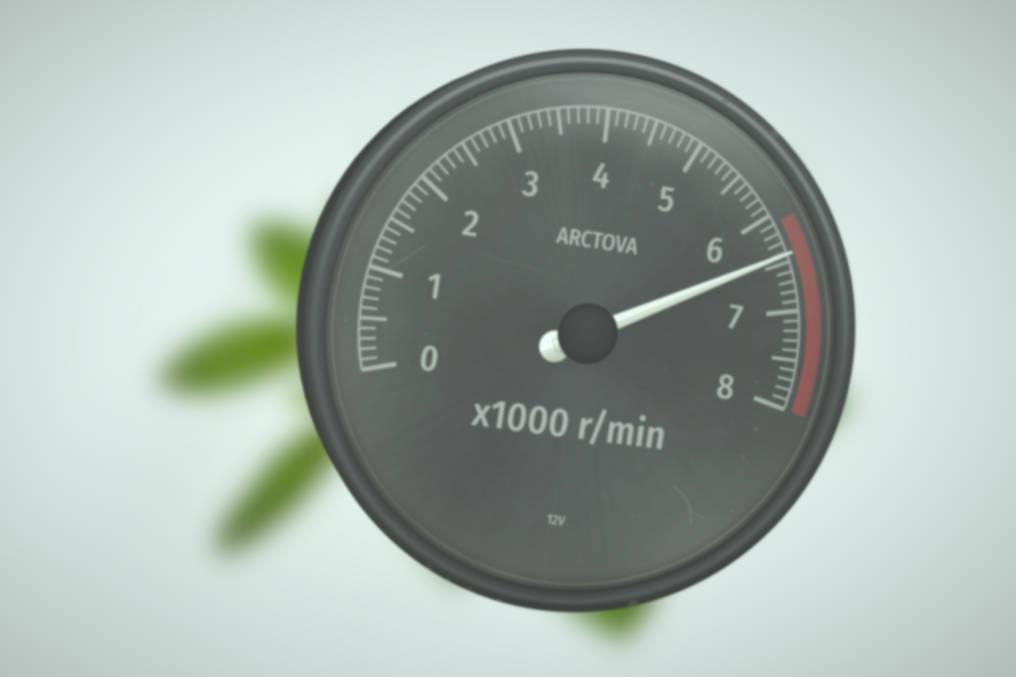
6400,rpm
